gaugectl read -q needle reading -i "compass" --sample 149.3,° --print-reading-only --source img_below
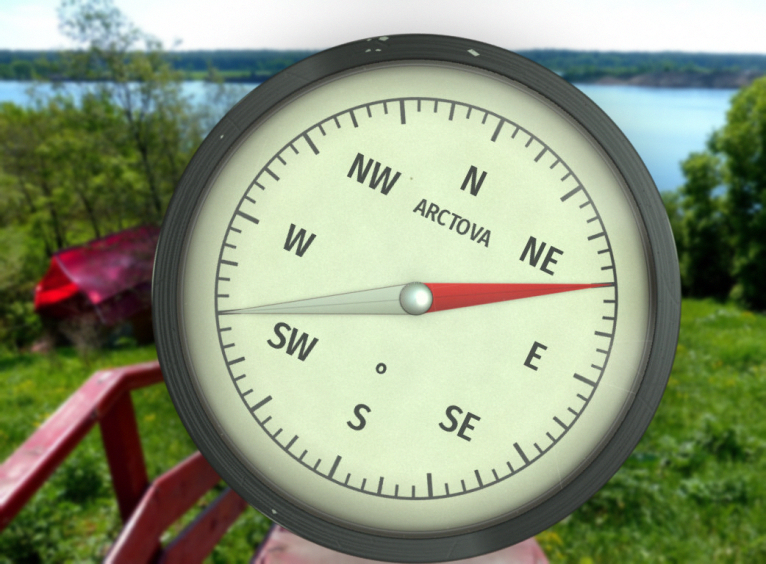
60,°
